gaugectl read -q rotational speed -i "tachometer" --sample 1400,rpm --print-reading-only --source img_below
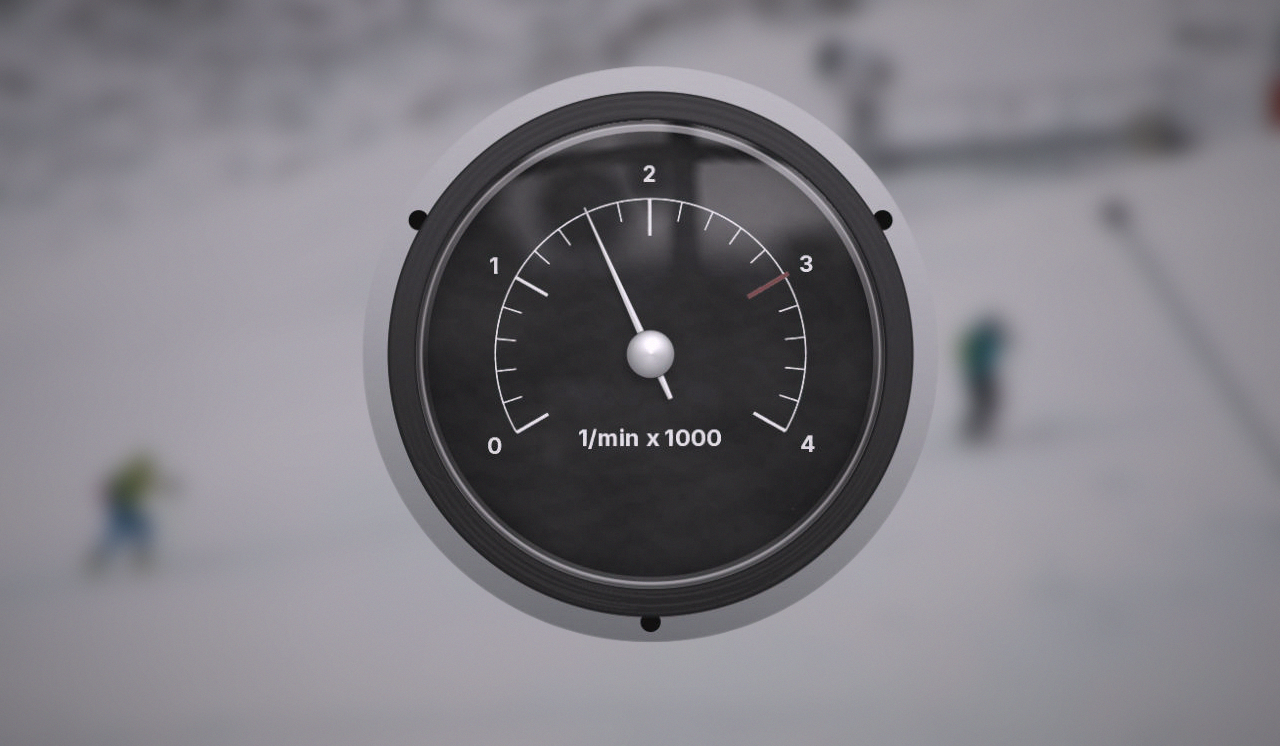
1600,rpm
